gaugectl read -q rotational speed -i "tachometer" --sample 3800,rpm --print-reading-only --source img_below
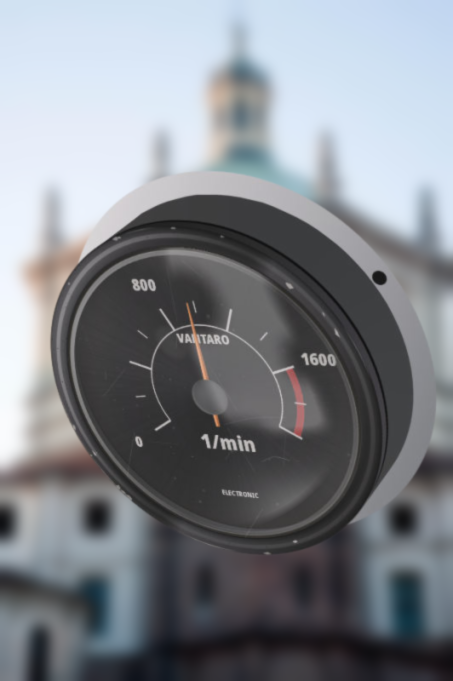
1000,rpm
